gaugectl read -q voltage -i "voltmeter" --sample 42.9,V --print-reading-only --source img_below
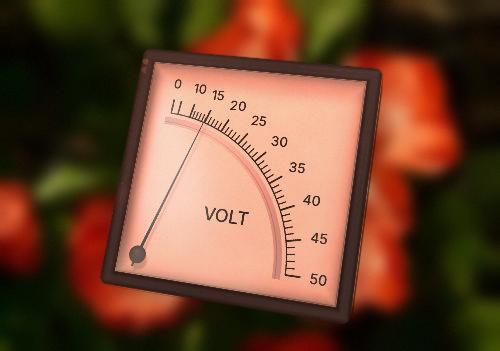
15,V
